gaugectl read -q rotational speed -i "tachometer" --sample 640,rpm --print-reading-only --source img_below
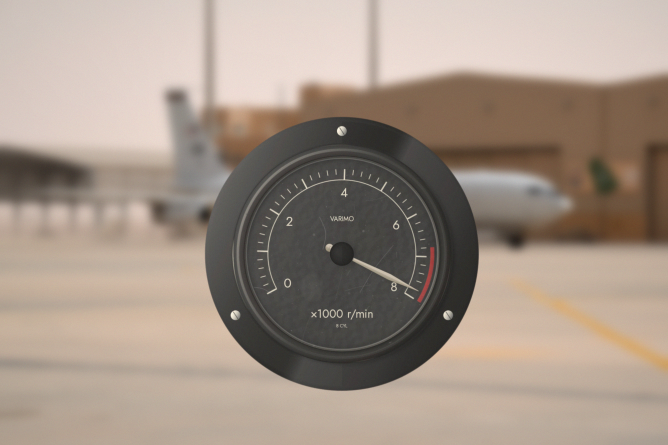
7800,rpm
